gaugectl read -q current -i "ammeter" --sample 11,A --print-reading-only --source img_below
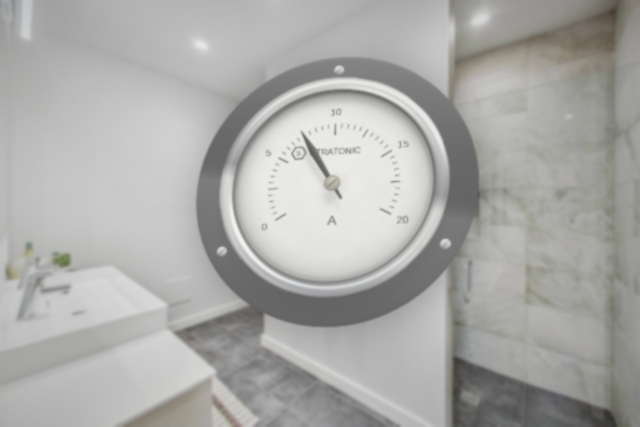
7.5,A
